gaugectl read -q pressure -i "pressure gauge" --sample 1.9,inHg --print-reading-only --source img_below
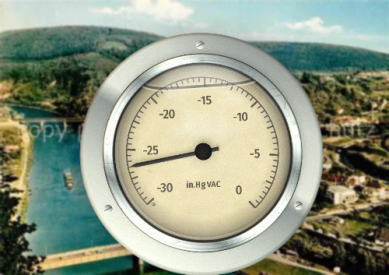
-26.5,inHg
